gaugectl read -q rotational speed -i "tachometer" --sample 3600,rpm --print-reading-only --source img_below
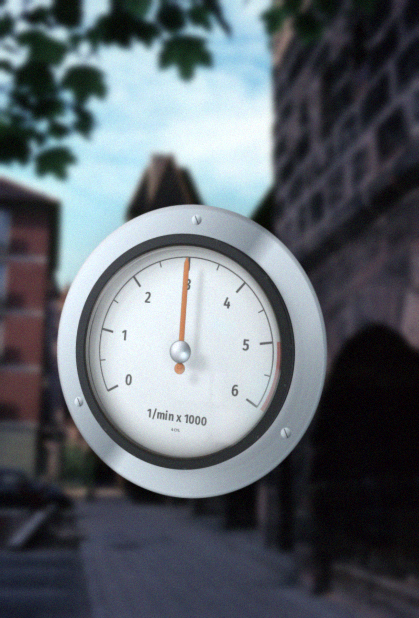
3000,rpm
